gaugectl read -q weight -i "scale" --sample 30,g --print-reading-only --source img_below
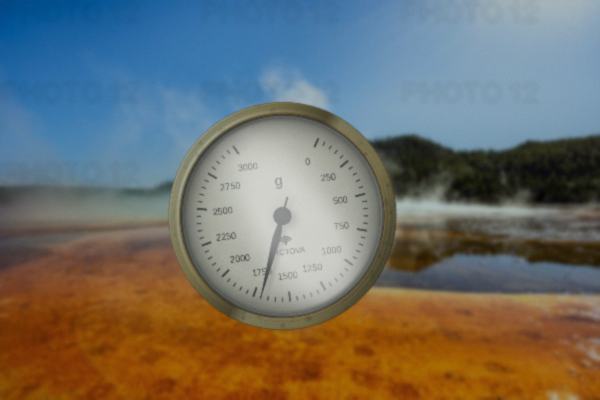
1700,g
